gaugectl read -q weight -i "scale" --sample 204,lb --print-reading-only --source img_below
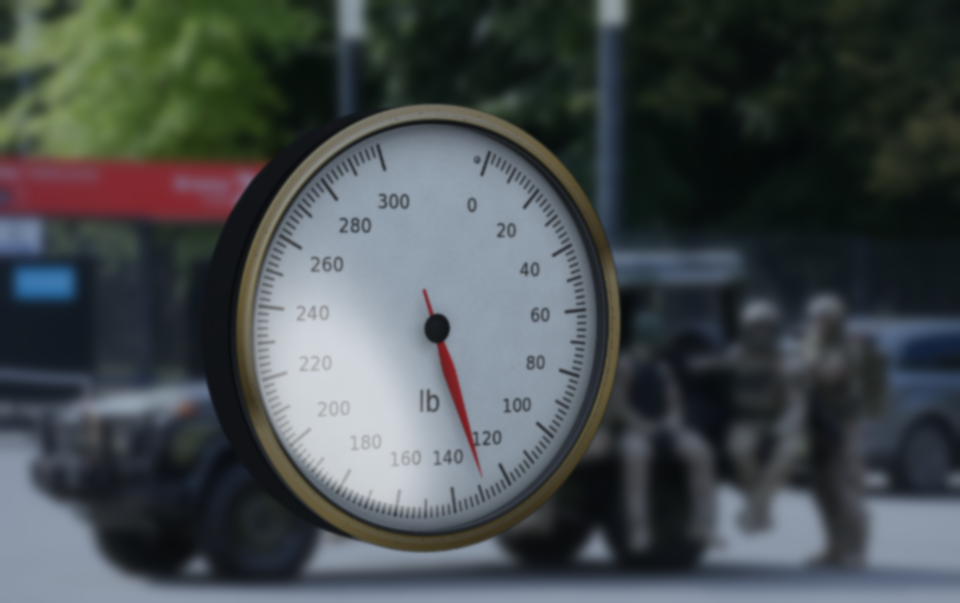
130,lb
